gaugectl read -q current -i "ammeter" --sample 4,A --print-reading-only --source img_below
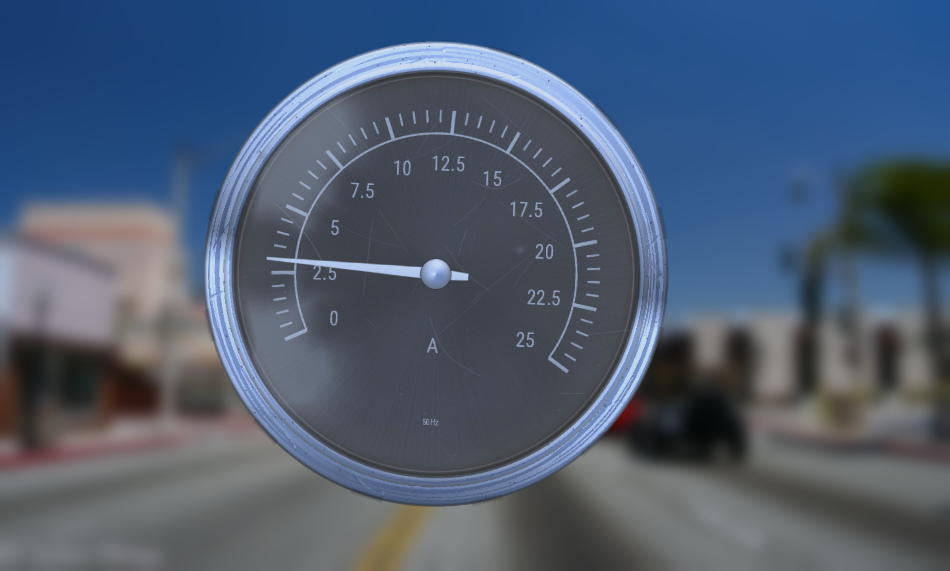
3,A
